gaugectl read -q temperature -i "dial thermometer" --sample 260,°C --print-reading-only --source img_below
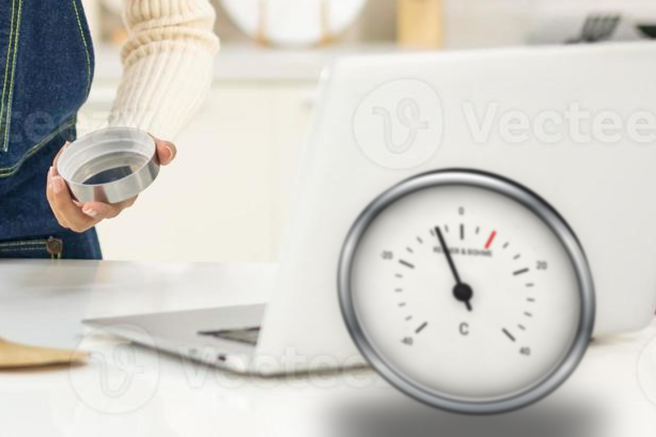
-6,°C
